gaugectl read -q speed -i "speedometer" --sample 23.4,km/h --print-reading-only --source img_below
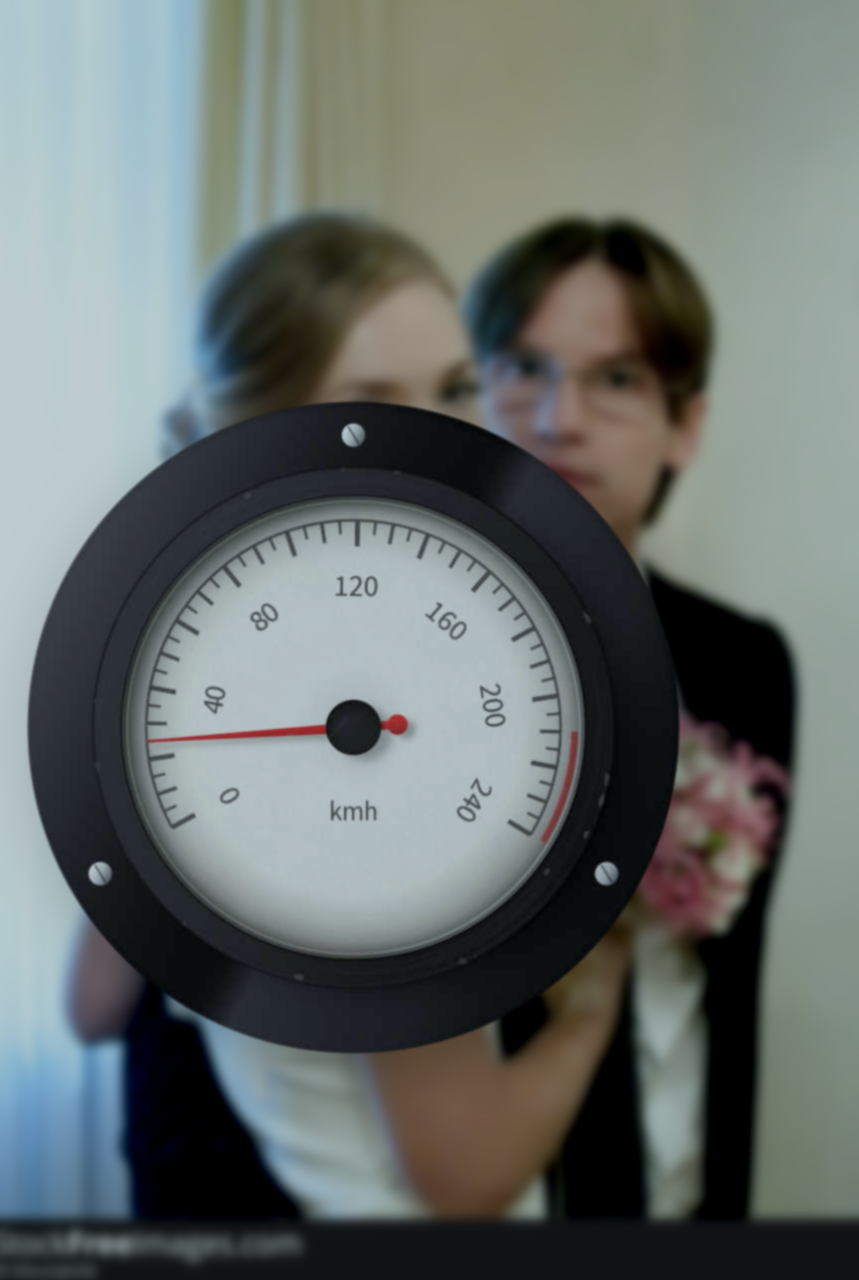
25,km/h
